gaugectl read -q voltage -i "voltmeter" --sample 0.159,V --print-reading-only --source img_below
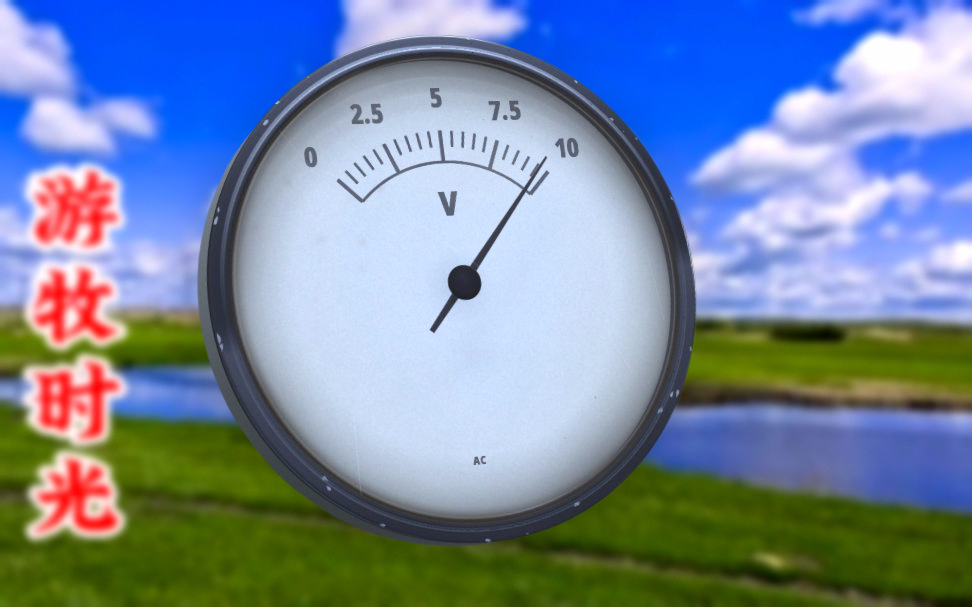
9.5,V
